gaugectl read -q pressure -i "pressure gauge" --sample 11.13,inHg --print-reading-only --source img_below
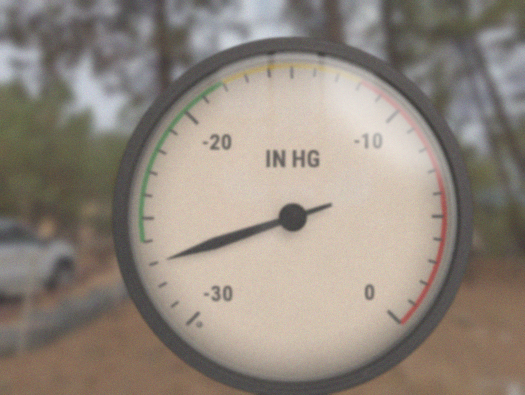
-27,inHg
